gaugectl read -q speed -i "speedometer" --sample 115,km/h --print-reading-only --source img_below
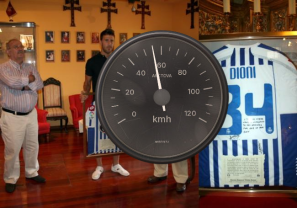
55,km/h
